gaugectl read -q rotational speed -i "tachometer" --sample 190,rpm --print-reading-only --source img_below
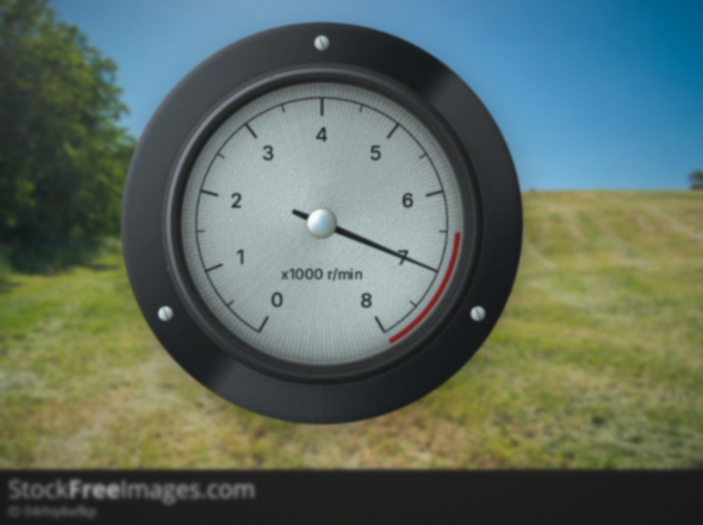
7000,rpm
